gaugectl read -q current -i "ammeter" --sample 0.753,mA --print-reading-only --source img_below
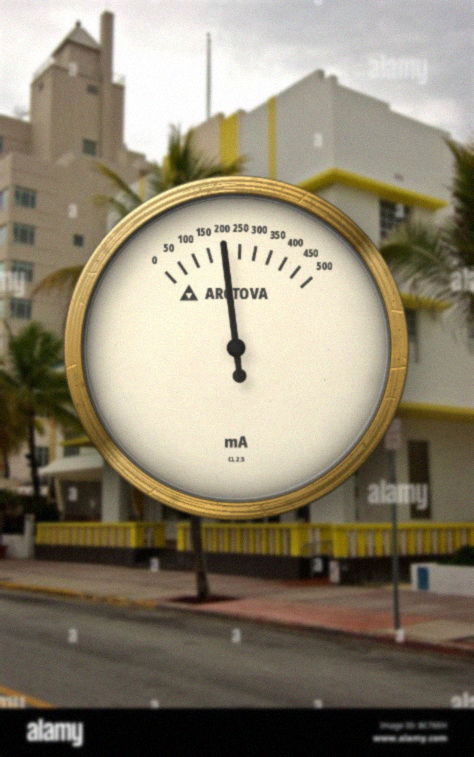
200,mA
